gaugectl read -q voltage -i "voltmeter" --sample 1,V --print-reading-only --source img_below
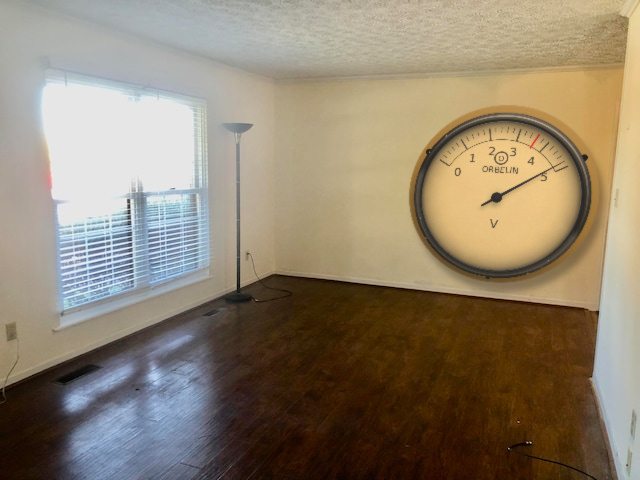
4.8,V
